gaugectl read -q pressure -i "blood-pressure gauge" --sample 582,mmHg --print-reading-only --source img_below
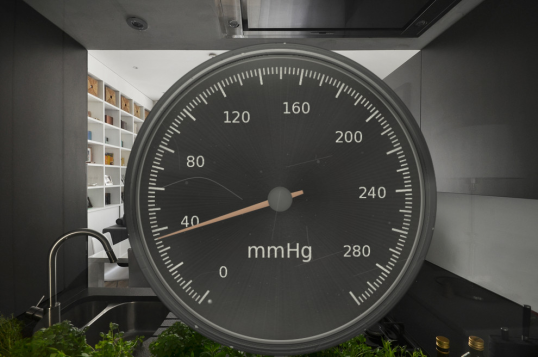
36,mmHg
